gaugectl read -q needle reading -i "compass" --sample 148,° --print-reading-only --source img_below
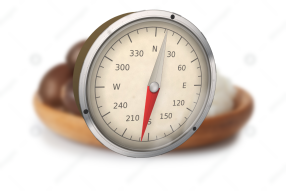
190,°
